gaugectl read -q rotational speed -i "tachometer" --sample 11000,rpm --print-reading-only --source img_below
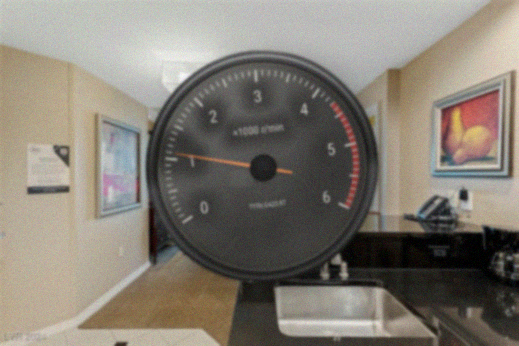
1100,rpm
